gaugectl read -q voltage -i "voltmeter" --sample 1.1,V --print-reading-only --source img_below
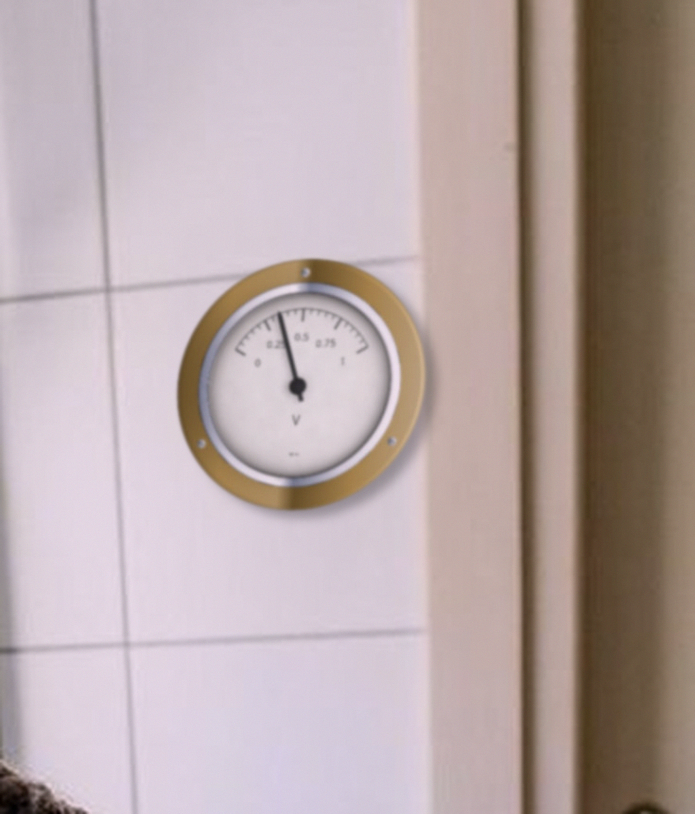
0.35,V
